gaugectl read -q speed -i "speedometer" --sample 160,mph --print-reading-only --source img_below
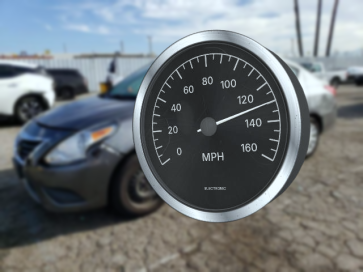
130,mph
